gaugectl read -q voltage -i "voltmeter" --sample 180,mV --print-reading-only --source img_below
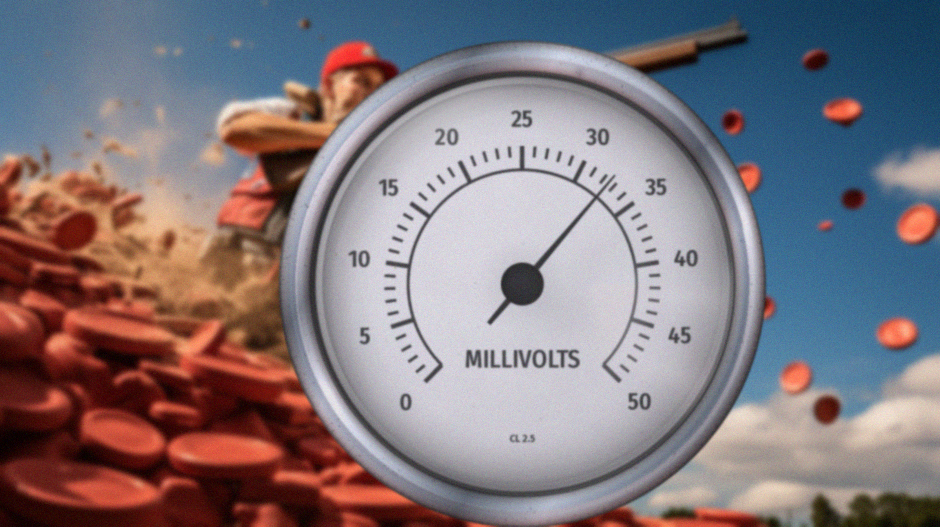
32.5,mV
